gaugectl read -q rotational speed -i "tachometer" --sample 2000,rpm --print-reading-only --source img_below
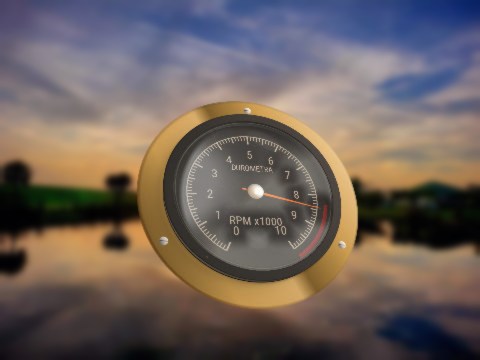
8500,rpm
